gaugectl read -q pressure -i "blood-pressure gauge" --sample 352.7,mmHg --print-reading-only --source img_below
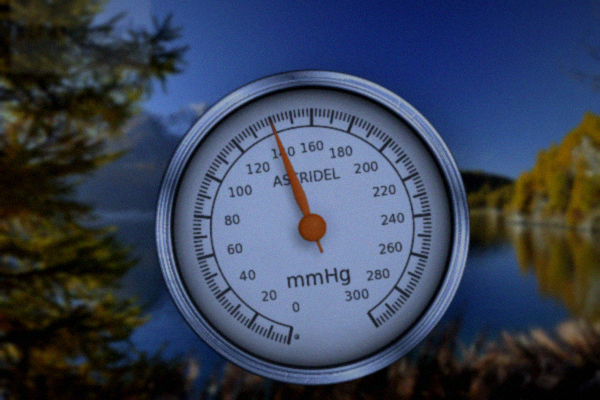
140,mmHg
